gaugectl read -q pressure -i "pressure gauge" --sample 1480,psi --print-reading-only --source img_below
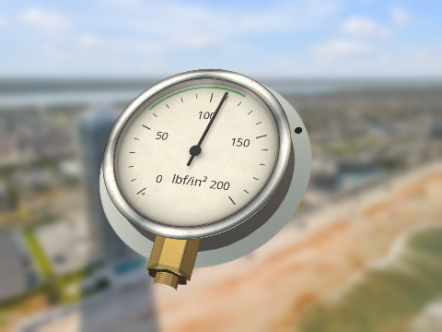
110,psi
